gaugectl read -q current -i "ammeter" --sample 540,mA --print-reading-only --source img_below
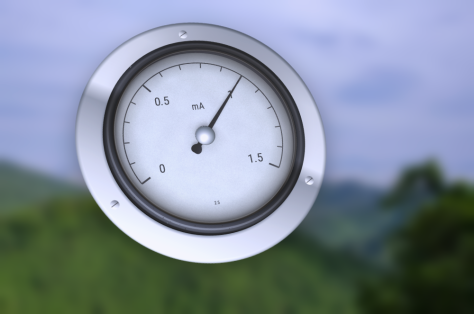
1,mA
